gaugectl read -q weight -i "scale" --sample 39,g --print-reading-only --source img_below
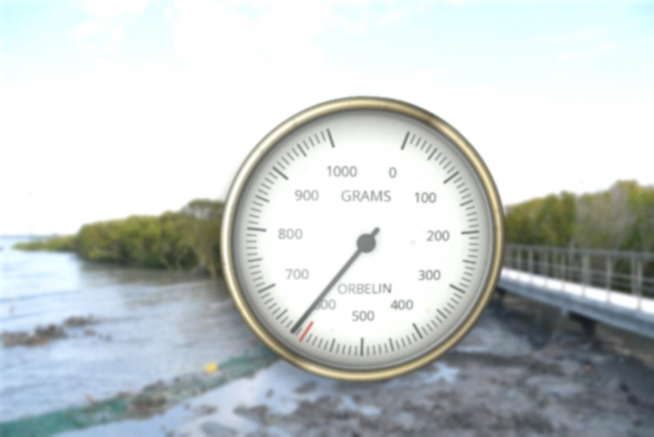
620,g
